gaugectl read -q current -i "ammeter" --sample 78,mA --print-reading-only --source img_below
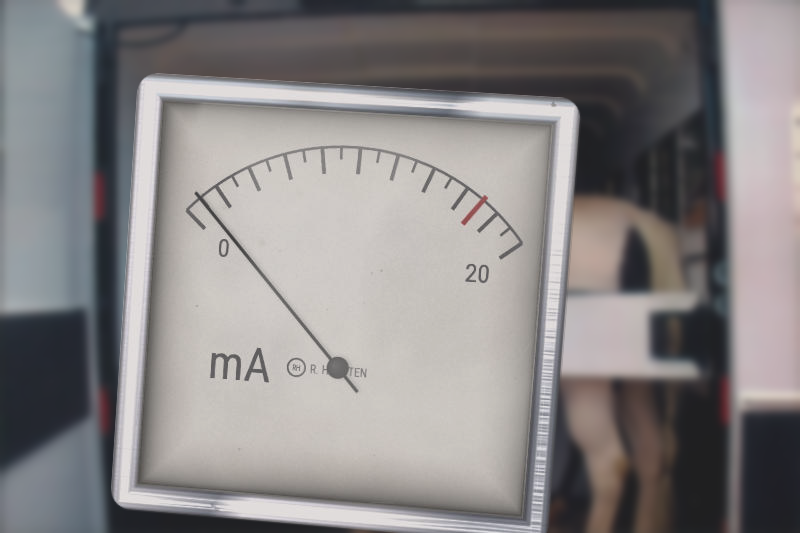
1,mA
